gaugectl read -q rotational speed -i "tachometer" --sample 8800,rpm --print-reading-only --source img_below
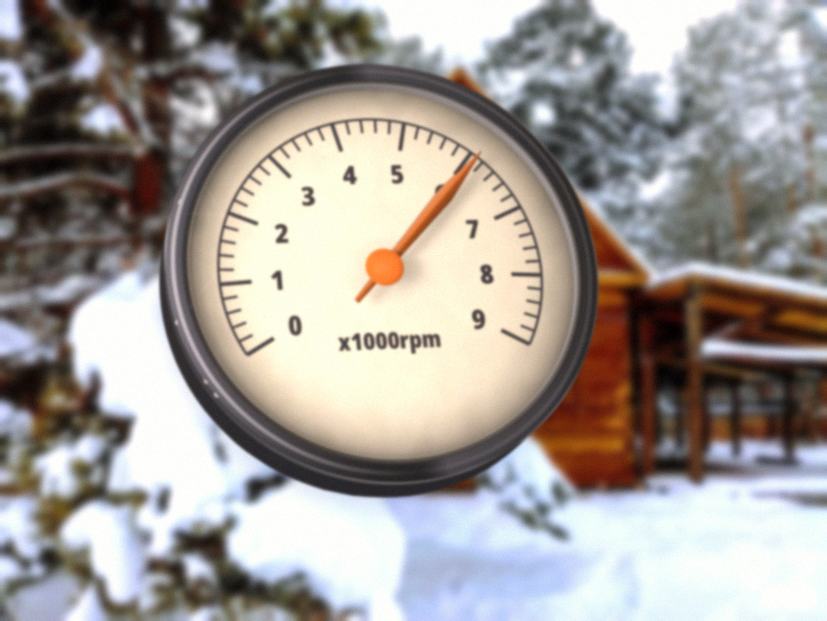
6100,rpm
